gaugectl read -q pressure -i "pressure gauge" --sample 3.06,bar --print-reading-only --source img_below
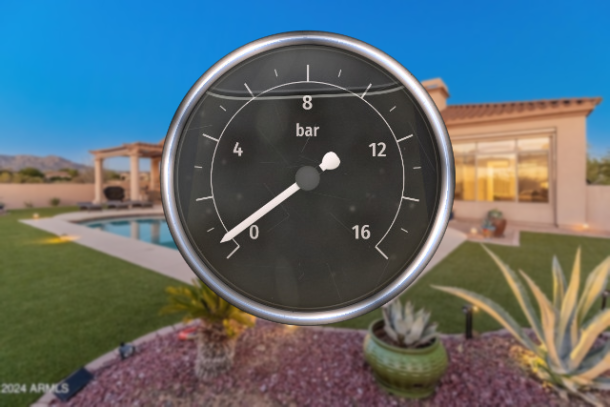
0.5,bar
